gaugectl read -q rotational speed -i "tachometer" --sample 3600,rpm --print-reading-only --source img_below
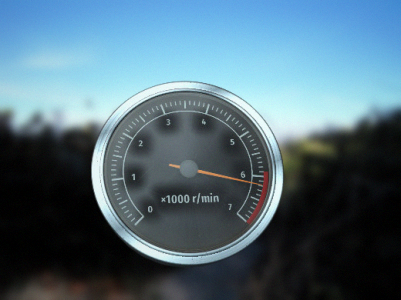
6200,rpm
